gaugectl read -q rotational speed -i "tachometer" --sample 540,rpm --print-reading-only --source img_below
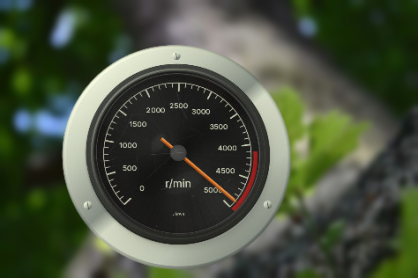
4900,rpm
